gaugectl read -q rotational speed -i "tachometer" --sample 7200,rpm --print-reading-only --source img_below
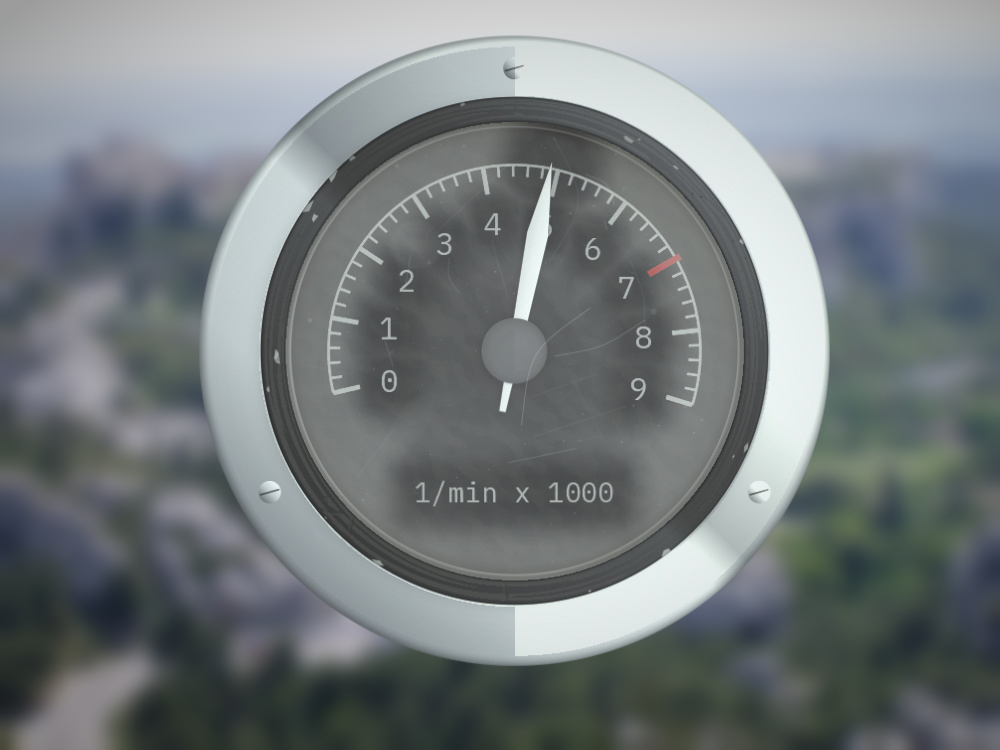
4900,rpm
